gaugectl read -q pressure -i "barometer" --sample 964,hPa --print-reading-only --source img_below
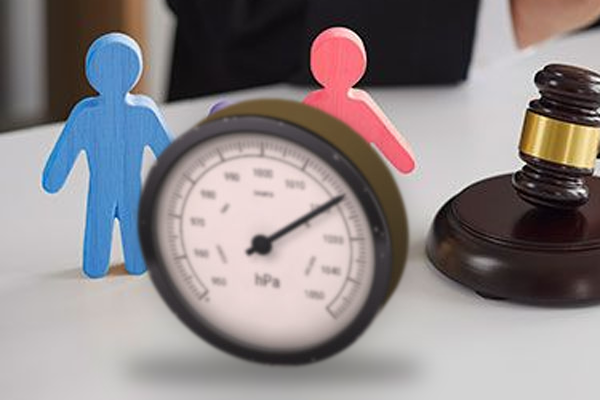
1020,hPa
